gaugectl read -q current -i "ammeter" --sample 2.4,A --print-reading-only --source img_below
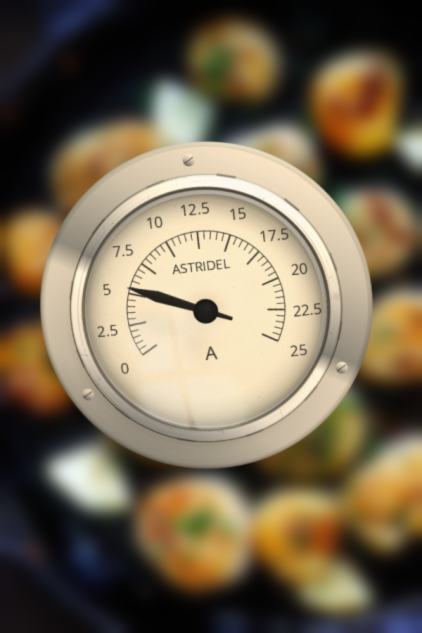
5.5,A
